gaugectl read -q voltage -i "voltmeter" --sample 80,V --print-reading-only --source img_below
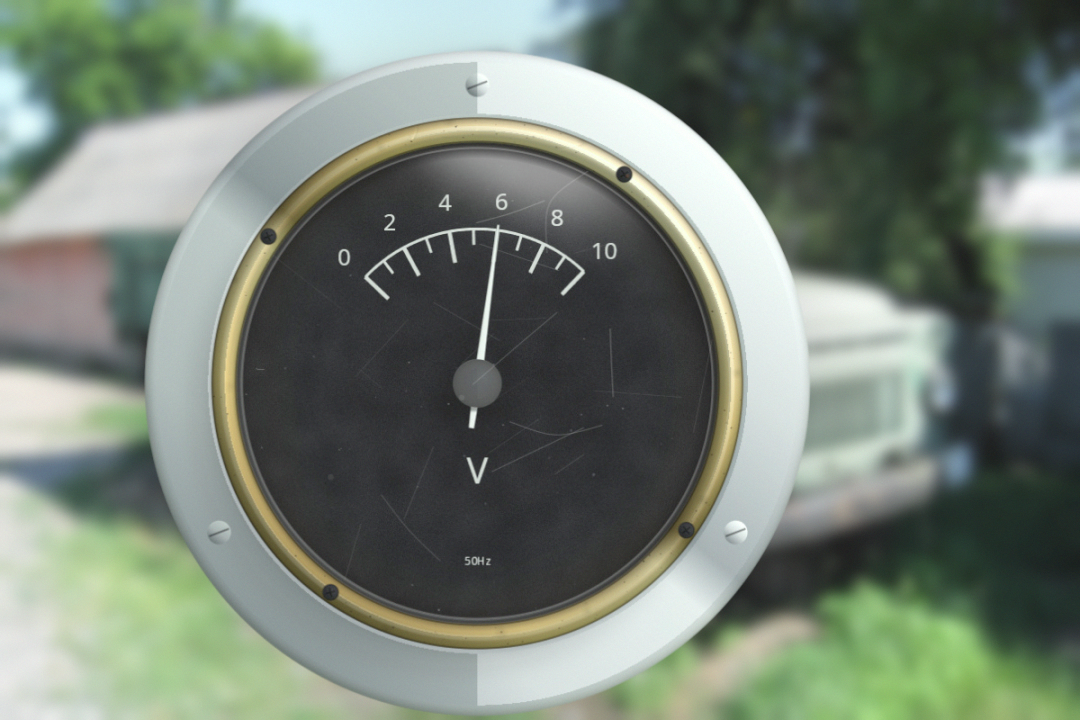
6,V
